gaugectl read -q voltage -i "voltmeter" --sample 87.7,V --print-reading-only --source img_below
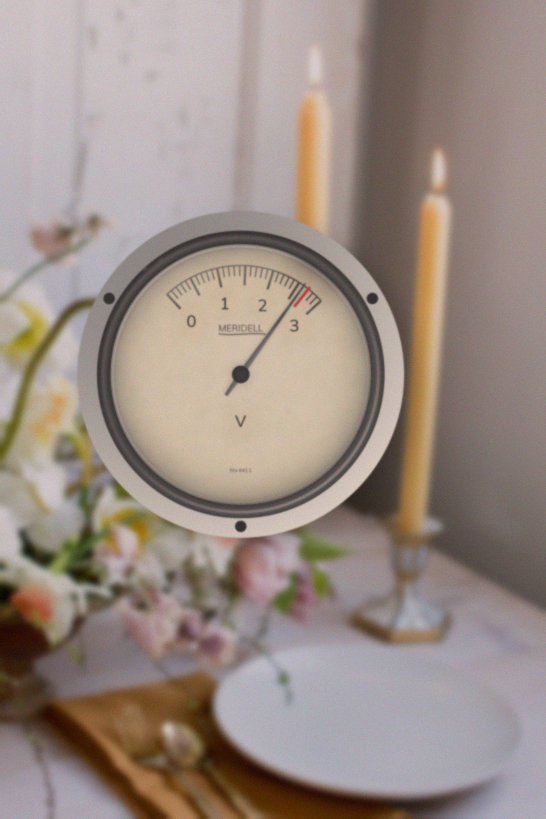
2.6,V
